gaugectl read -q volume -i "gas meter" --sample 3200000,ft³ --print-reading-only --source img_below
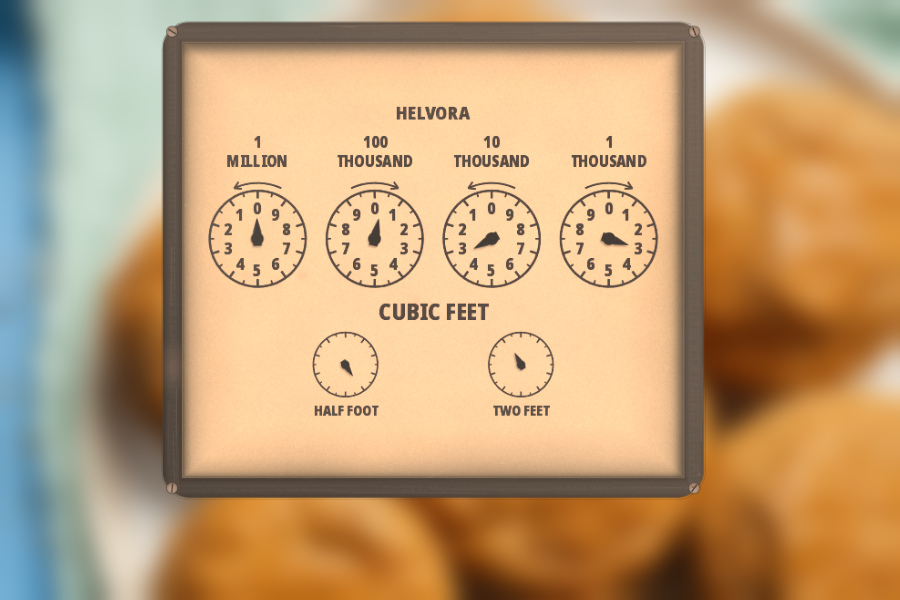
3300,ft³
